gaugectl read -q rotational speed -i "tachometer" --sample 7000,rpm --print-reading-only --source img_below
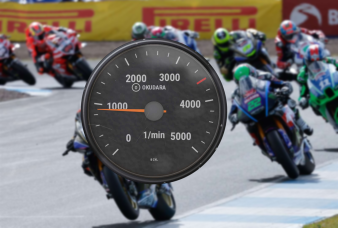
900,rpm
